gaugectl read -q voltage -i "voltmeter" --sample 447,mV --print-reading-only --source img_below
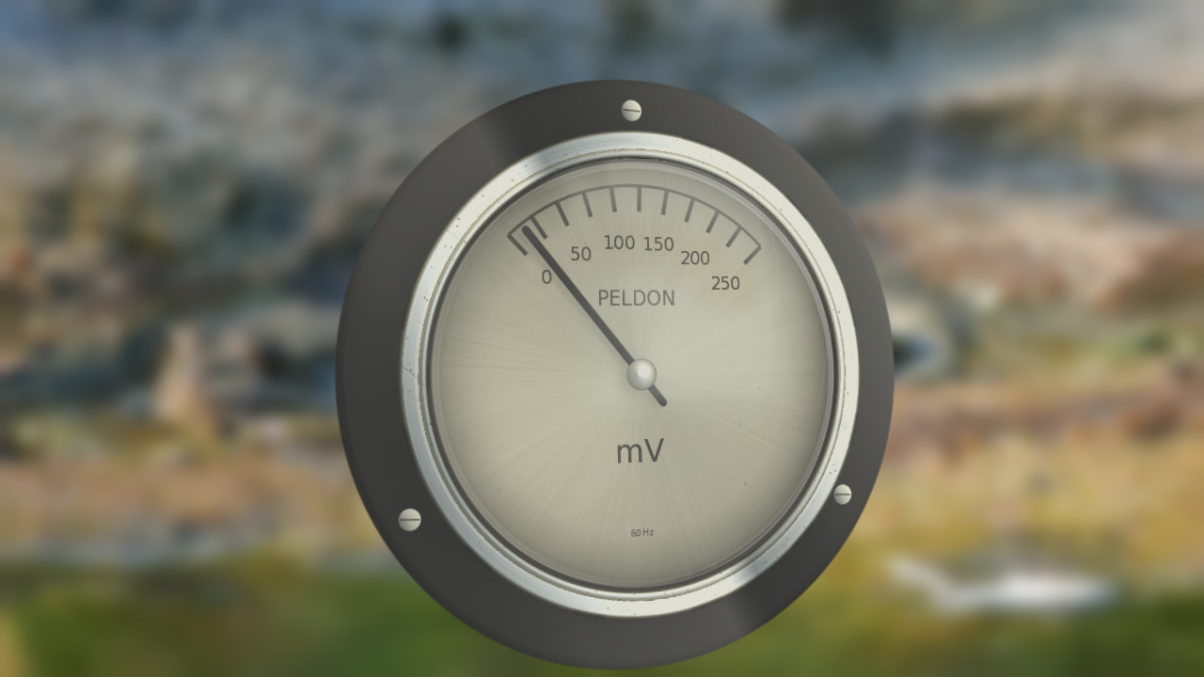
12.5,mV
